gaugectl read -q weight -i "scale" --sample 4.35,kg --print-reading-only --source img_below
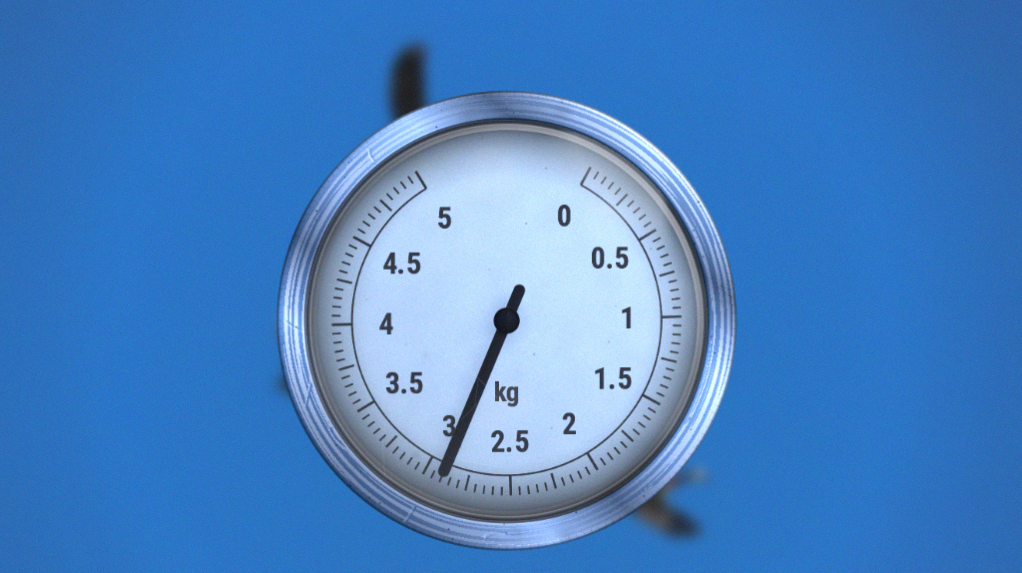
2.9,kg
